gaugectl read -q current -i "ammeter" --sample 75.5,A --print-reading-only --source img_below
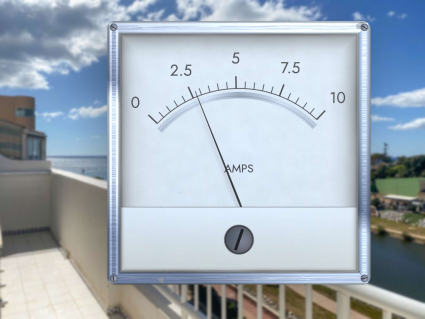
2.75,A
